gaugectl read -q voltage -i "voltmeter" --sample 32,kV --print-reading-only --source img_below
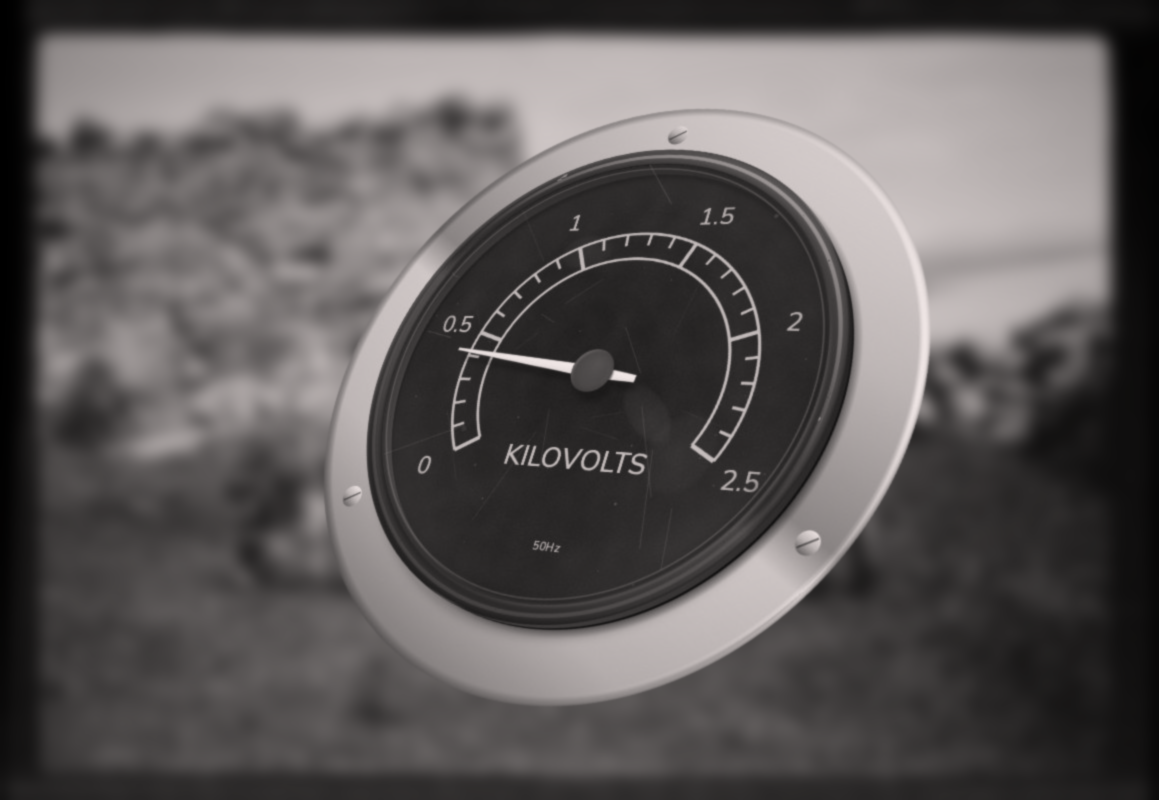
0.4,kV
